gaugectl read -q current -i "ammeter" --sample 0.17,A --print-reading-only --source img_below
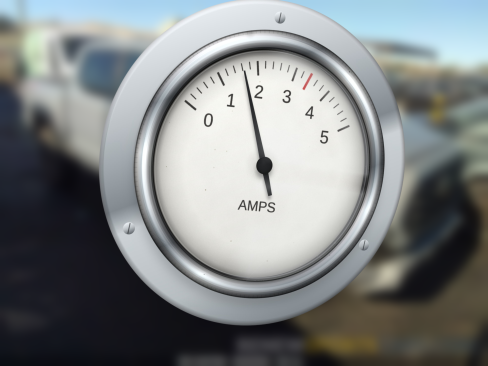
1.6,A
